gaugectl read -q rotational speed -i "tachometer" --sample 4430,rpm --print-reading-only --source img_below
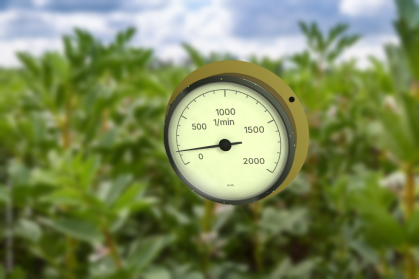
150,rpm
